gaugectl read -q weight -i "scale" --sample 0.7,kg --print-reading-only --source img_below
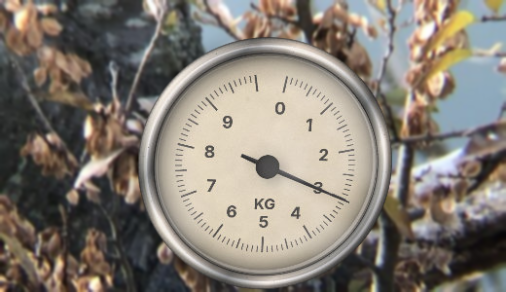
3,kg
